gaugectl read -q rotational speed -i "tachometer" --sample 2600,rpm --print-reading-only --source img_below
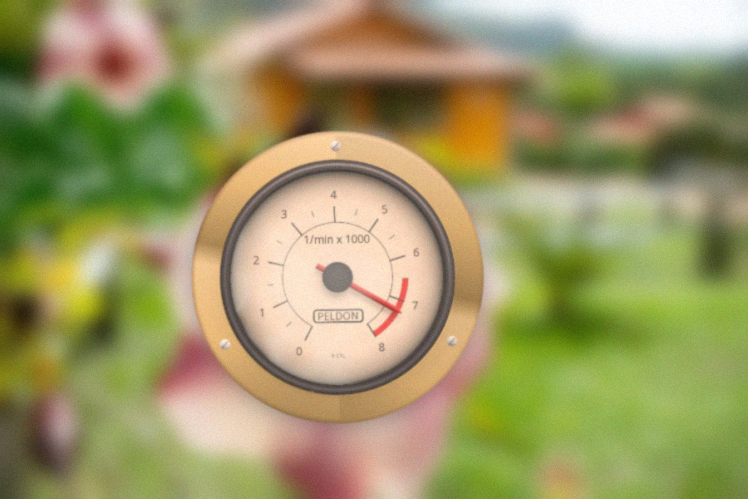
7250,rpm
